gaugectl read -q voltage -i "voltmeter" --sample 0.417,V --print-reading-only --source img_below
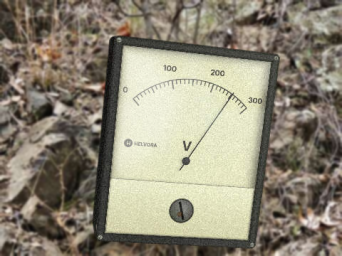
250,V
